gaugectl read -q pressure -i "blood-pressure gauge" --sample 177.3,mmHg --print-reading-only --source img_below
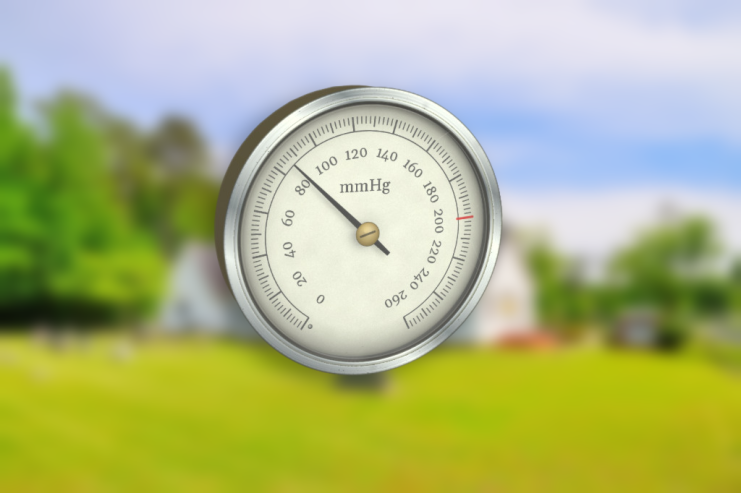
86,mmHg
